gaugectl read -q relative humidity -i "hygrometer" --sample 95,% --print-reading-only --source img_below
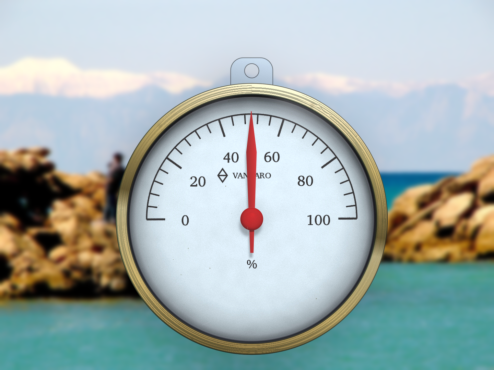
50,%
